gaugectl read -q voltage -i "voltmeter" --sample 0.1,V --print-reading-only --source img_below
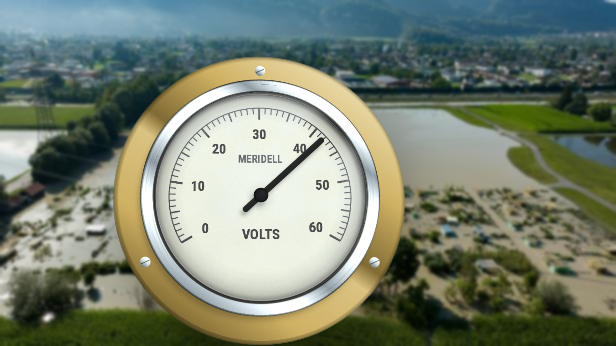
42,V
